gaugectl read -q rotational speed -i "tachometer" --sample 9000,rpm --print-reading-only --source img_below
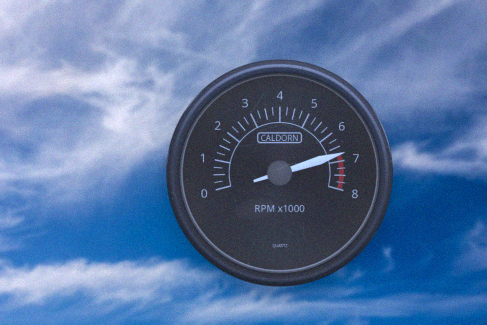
6750,rpm
